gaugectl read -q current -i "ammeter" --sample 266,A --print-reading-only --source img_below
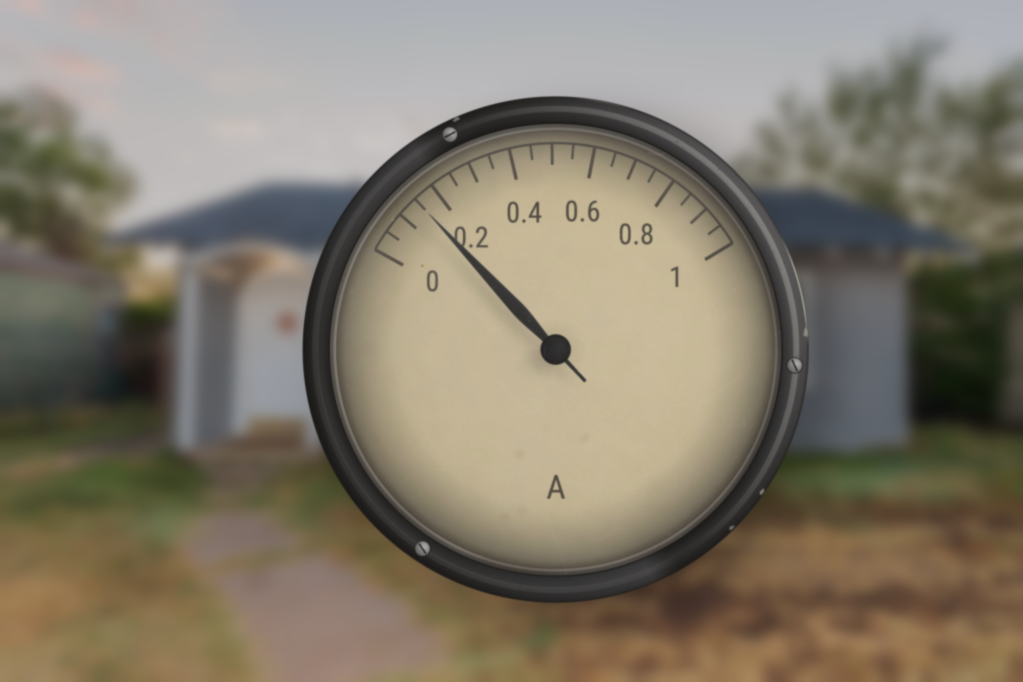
0.15,A
